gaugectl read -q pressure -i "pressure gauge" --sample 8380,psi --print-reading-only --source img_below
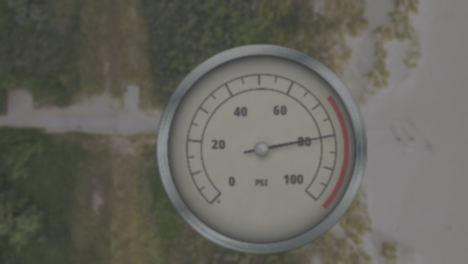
80,psi
